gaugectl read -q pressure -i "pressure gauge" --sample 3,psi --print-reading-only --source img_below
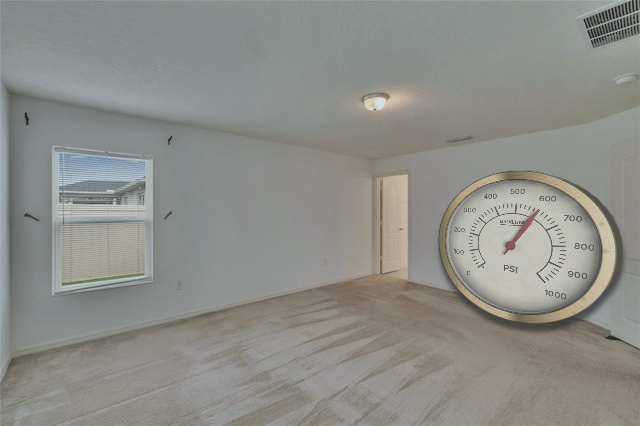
600,psi
